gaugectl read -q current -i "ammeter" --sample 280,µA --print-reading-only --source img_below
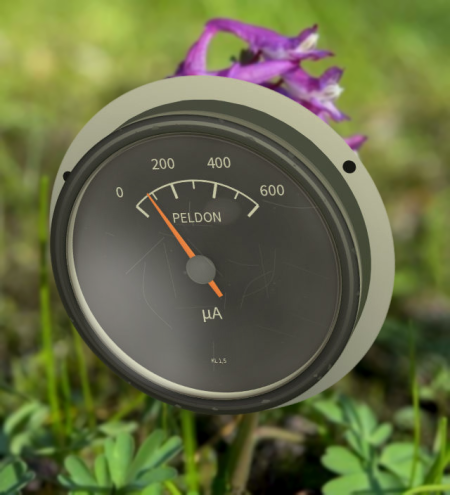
100,µA
